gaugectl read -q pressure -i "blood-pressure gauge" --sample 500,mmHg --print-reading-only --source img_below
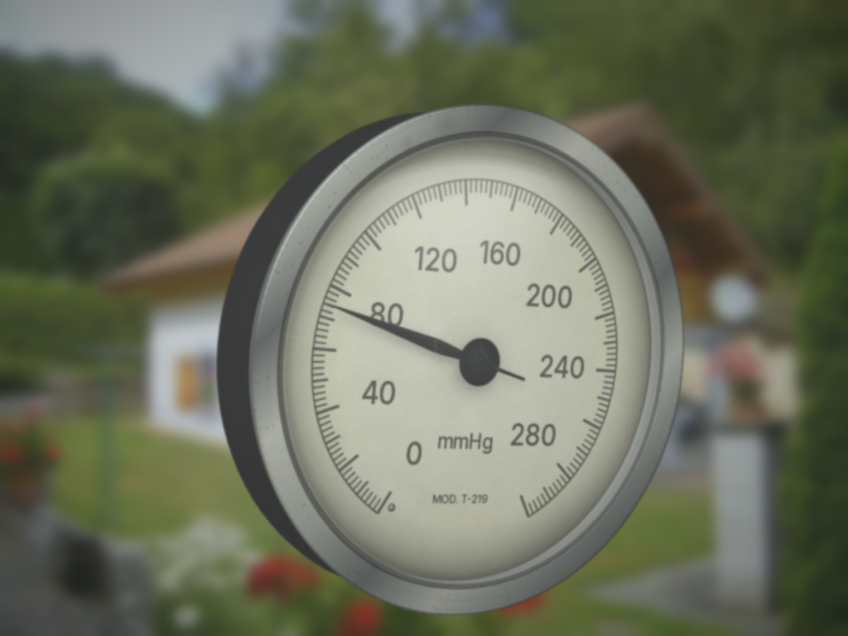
74,mmHg
